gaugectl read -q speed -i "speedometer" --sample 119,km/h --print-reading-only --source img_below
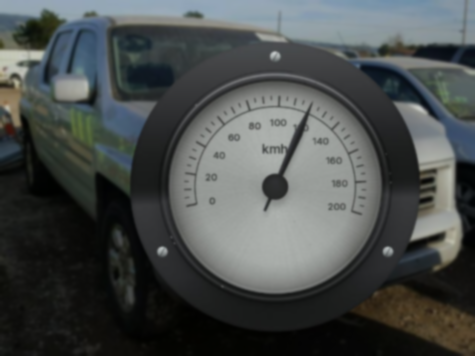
120,km/h
